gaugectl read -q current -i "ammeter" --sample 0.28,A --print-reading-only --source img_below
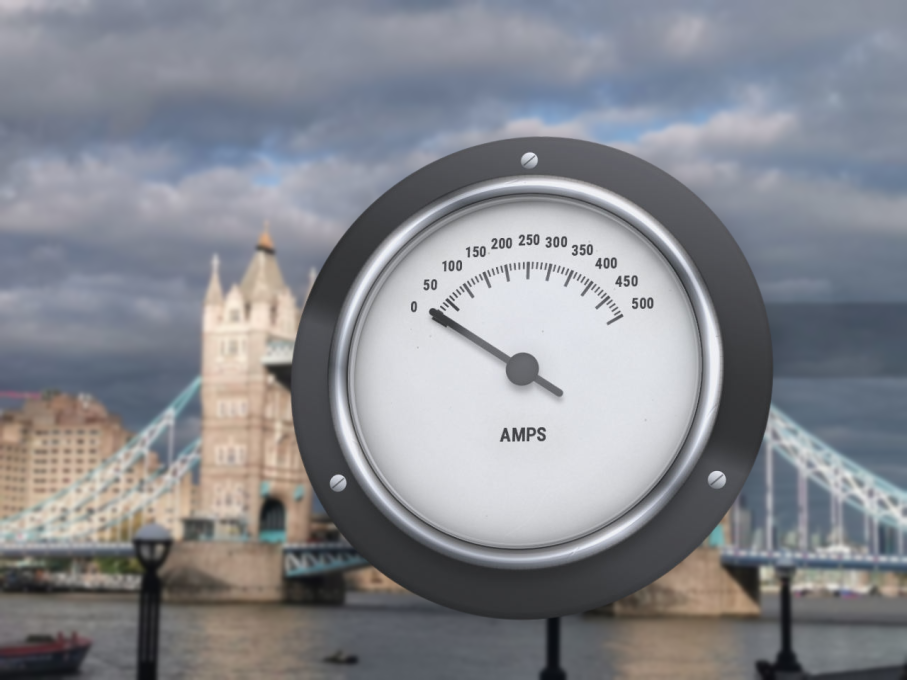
10,A
